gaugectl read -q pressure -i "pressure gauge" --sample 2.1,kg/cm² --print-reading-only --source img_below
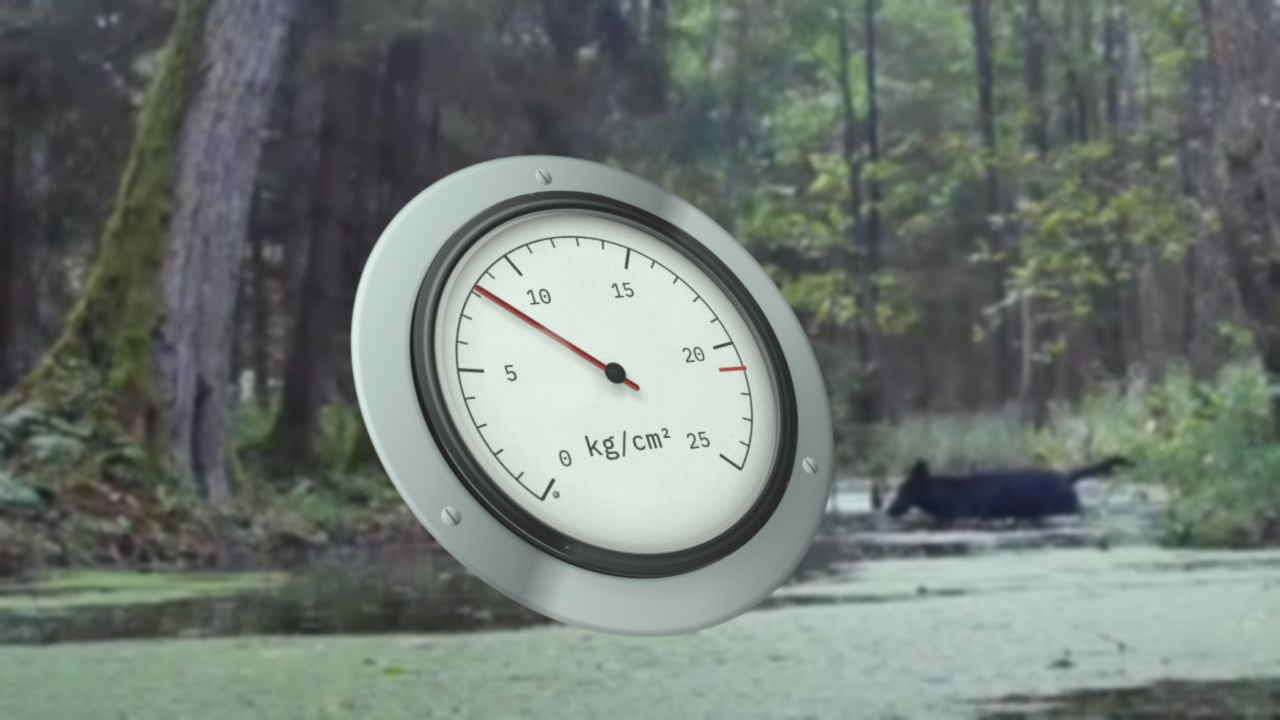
8,kg/cm²
